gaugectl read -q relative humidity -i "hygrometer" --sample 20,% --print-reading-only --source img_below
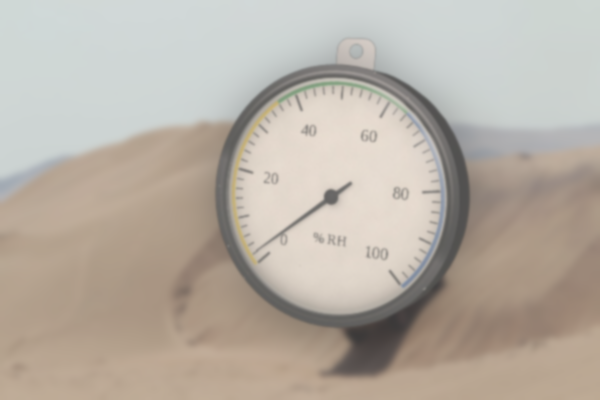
2,%
